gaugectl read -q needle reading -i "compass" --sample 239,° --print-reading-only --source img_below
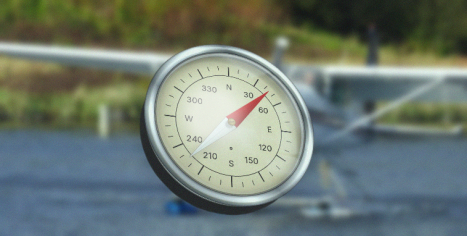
45,°
